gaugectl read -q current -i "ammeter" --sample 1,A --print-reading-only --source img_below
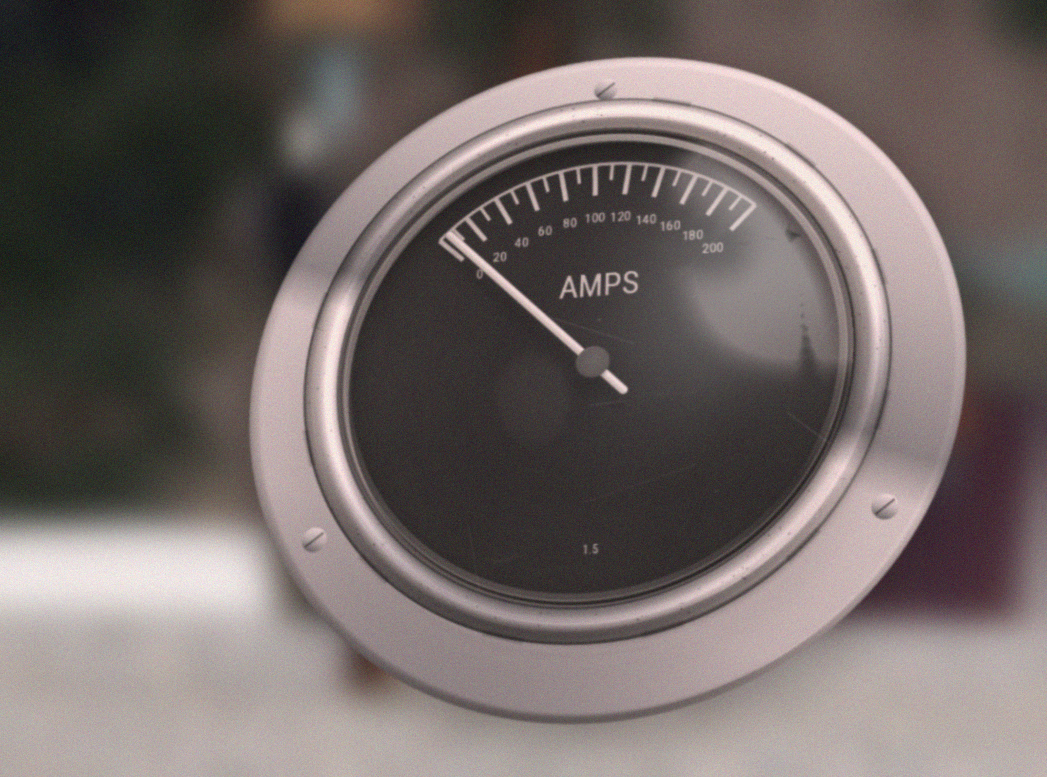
5,A
